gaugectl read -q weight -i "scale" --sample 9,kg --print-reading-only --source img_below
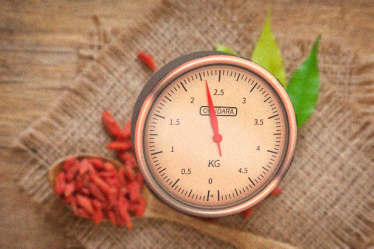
2.3,kg
